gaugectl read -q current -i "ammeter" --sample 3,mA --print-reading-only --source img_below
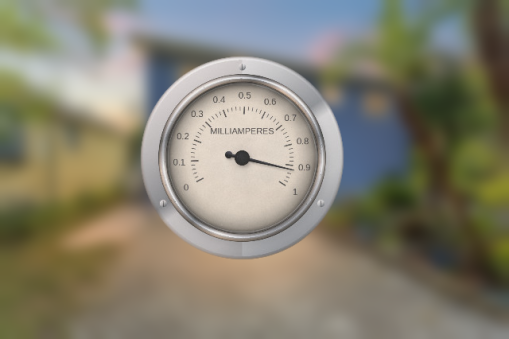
0.92,mA
